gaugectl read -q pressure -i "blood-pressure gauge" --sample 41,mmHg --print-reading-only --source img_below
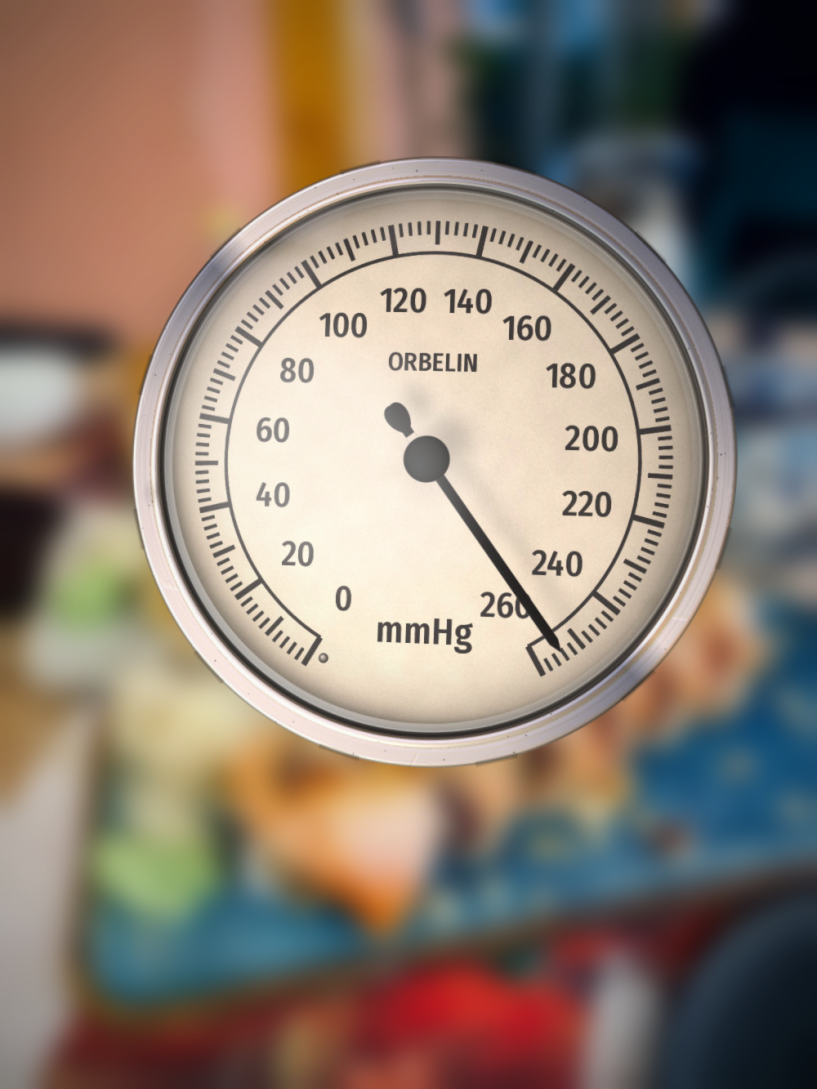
254,mmHg
